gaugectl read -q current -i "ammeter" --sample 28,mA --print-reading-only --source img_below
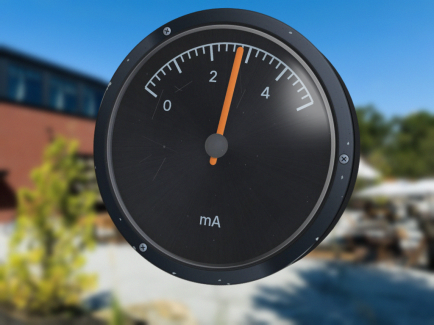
2.8,mA
